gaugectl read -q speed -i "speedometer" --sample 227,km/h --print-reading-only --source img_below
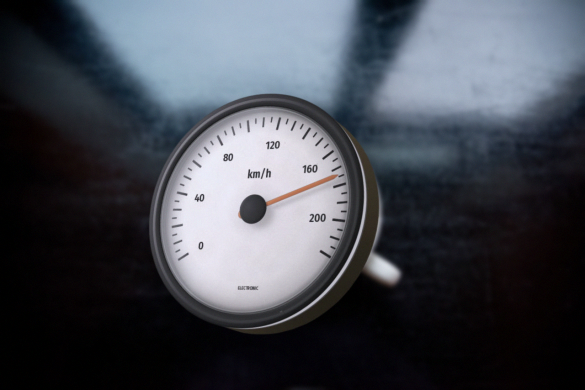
175,km/h
